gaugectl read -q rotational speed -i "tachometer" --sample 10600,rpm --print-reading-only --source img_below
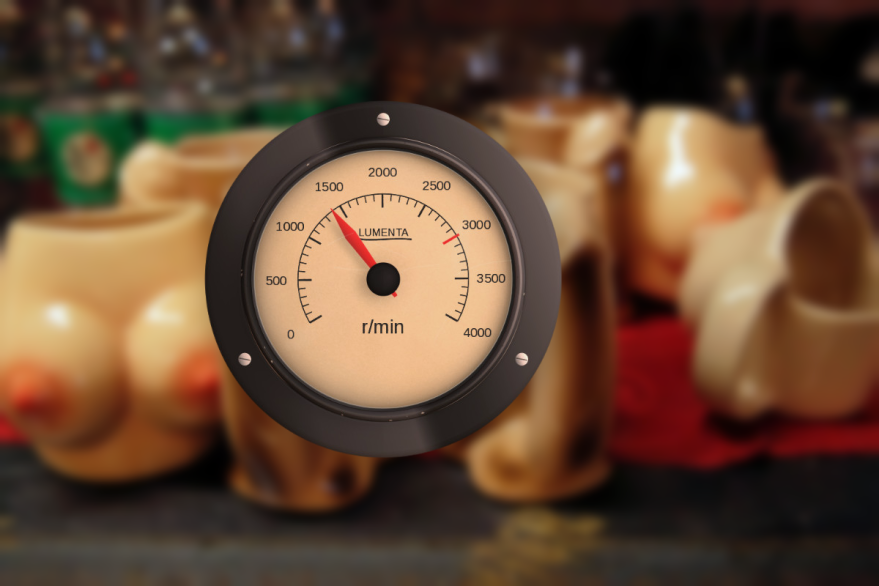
1400,rpm
